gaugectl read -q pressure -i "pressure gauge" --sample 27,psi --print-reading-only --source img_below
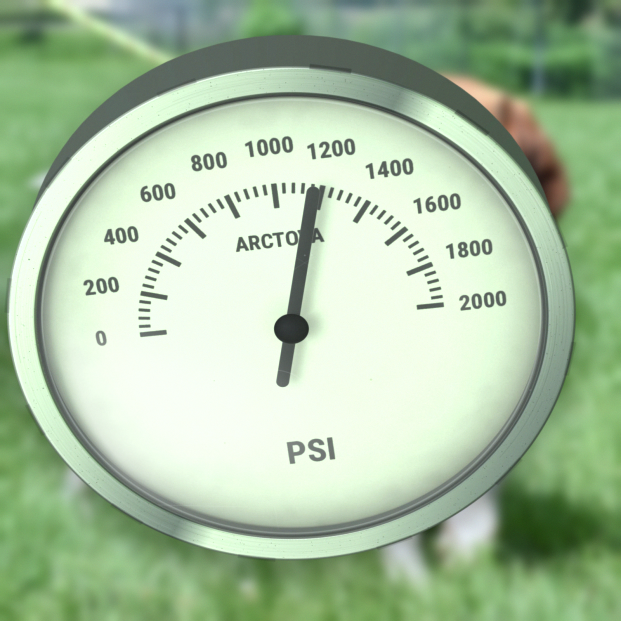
1160,psi
